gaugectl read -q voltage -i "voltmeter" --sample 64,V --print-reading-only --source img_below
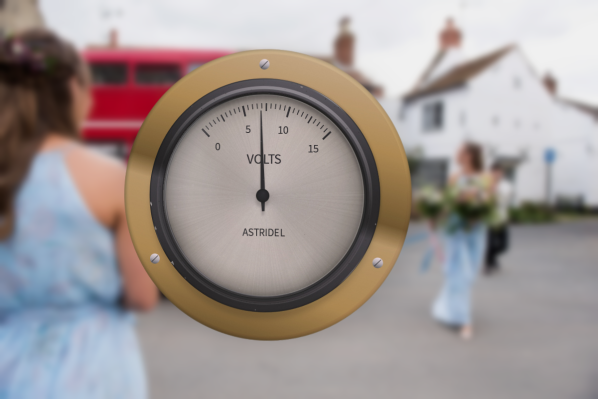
7,V
